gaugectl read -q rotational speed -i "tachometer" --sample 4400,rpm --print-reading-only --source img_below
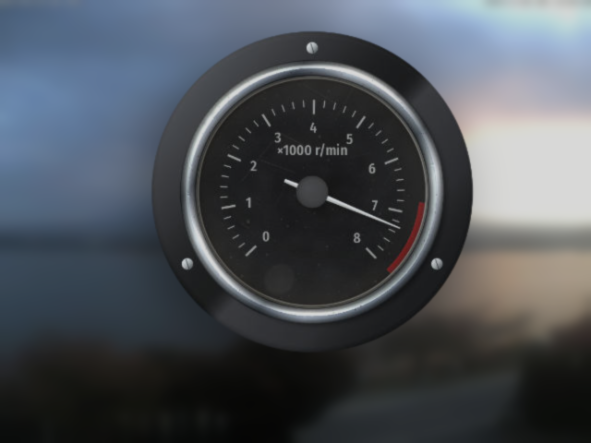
7300,rpm
